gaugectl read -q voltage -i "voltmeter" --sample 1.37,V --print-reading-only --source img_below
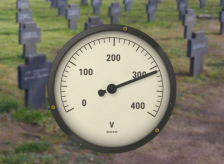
310,V
